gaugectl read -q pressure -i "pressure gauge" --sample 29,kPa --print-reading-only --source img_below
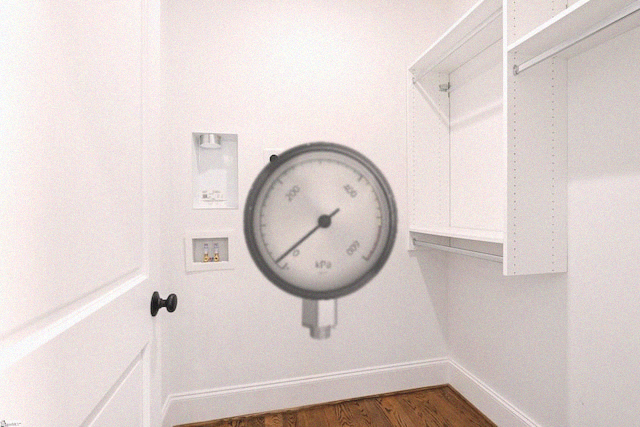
20,kPa
